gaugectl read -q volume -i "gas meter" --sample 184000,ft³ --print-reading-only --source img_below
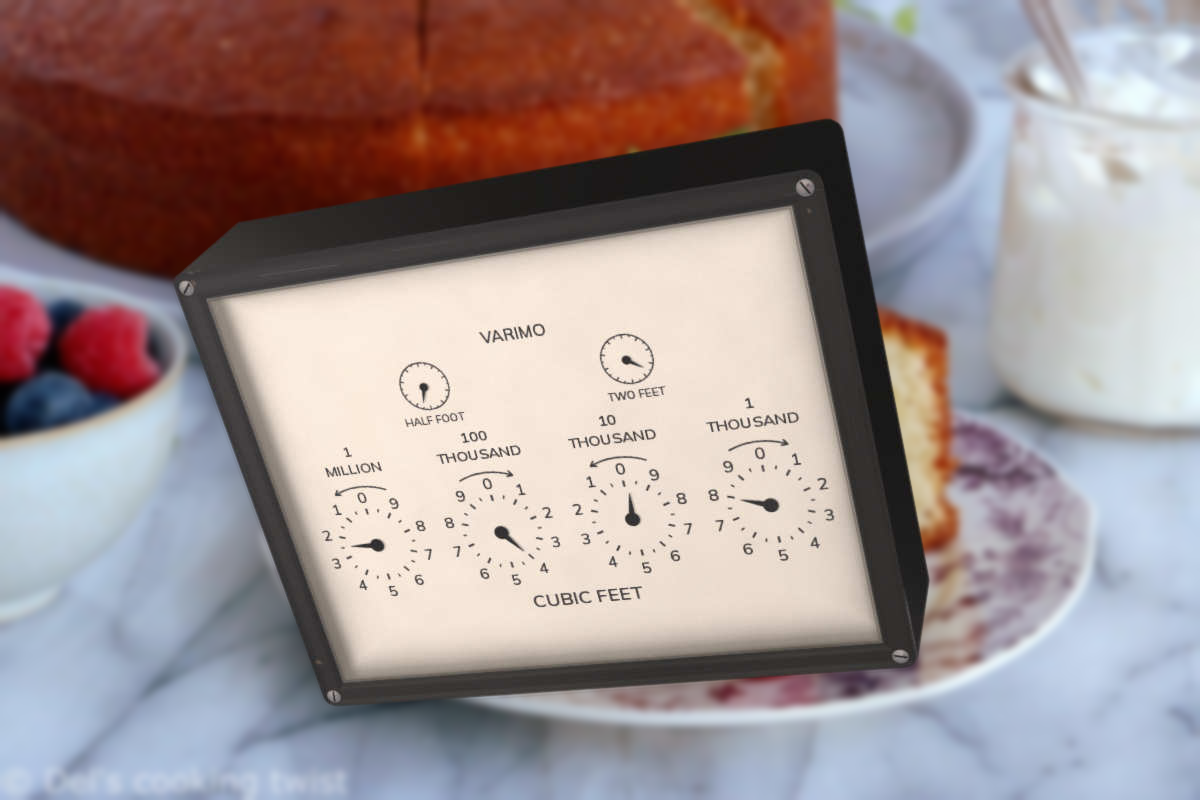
239800,ft³
